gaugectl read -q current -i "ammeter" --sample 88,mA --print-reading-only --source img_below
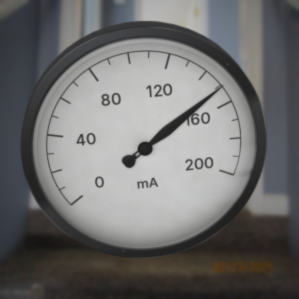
150,mA
